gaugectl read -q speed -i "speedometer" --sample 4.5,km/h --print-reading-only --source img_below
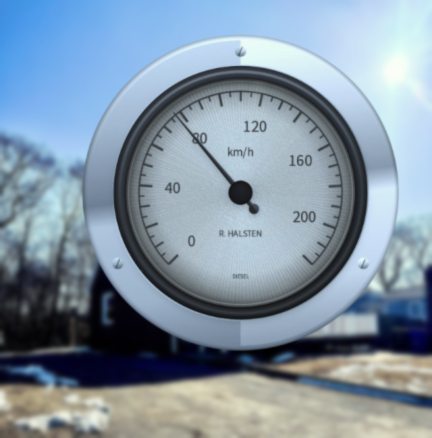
77.5,km/h
